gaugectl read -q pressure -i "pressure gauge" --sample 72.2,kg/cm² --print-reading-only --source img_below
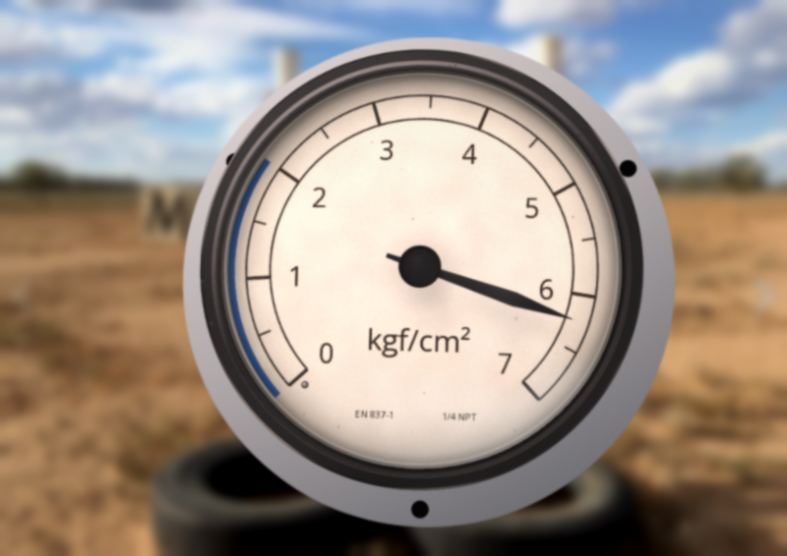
6.25,kg/cm²
